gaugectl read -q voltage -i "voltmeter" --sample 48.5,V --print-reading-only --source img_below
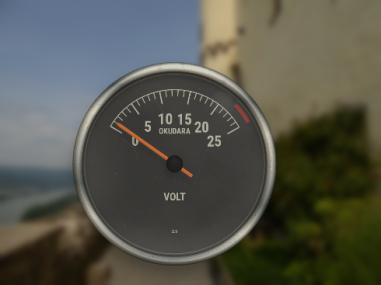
1,V
